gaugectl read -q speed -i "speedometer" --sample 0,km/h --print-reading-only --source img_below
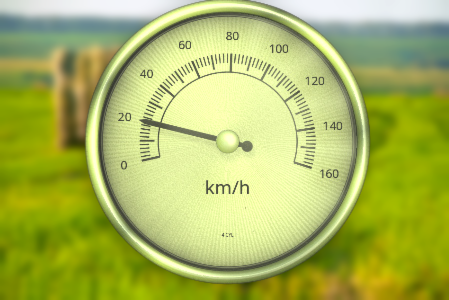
20,km/h
